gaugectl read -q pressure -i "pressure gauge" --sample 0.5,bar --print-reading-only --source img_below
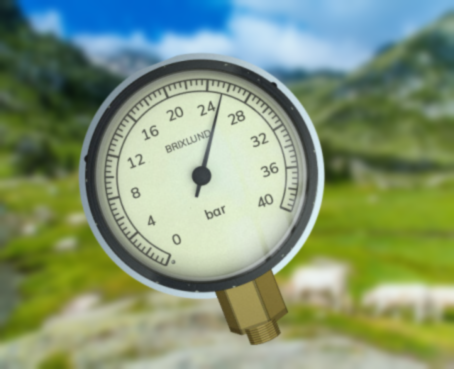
25.5,bar
